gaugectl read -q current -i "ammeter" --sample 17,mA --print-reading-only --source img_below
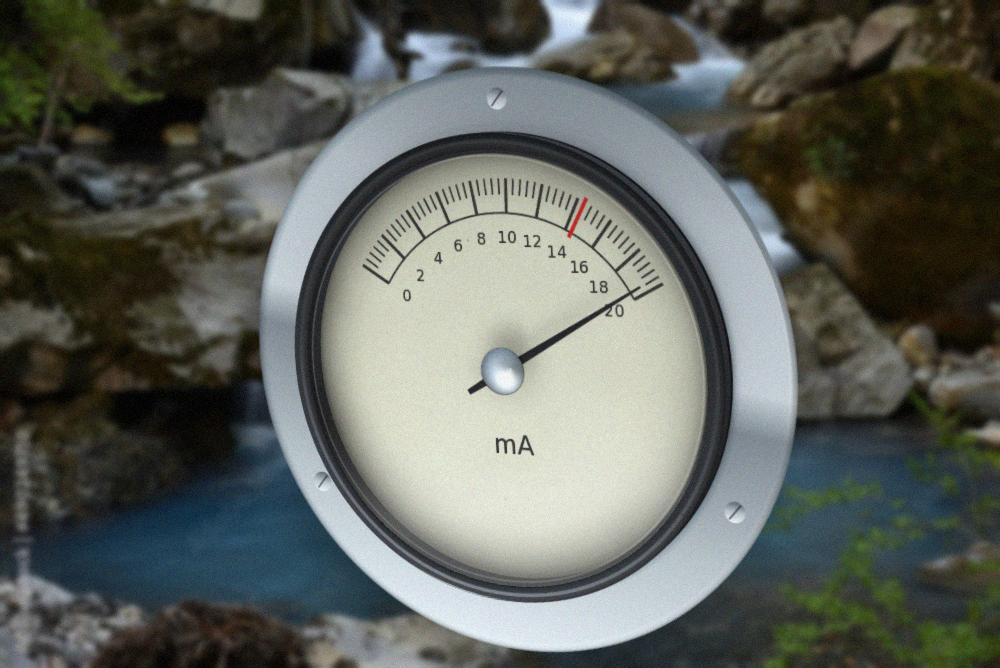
19.6,mA
